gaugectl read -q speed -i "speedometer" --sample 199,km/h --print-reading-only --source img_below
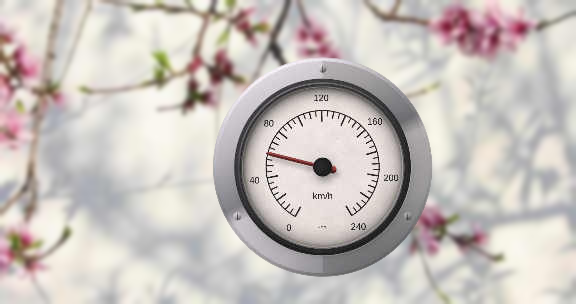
60,km/h
